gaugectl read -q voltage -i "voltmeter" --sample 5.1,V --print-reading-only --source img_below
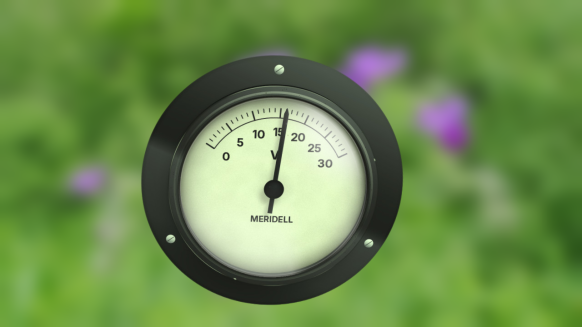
16,V
